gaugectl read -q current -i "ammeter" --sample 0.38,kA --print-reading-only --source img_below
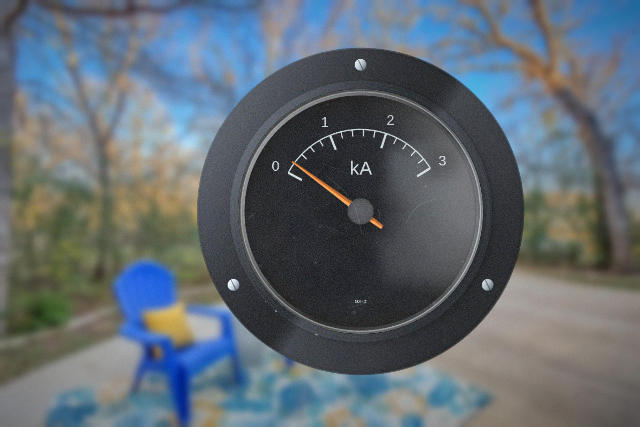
0.2,kA
